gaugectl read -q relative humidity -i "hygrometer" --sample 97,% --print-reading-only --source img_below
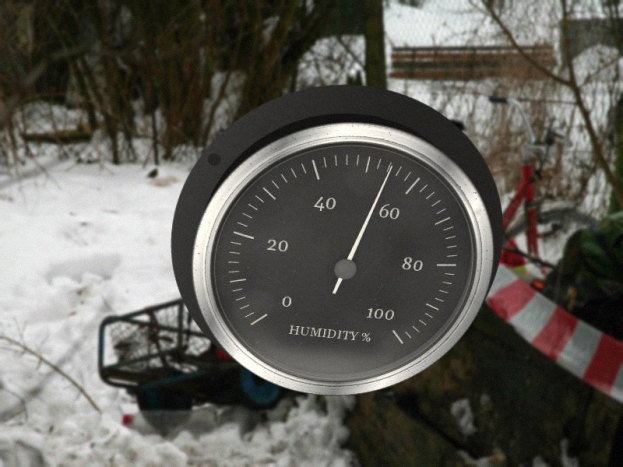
54,%
